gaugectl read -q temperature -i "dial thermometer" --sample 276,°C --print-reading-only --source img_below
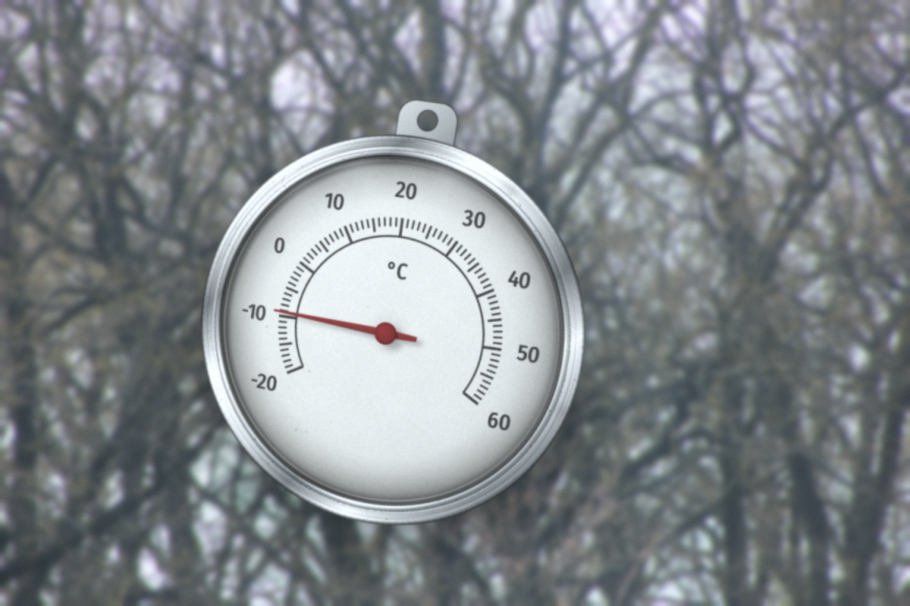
-9,°C
